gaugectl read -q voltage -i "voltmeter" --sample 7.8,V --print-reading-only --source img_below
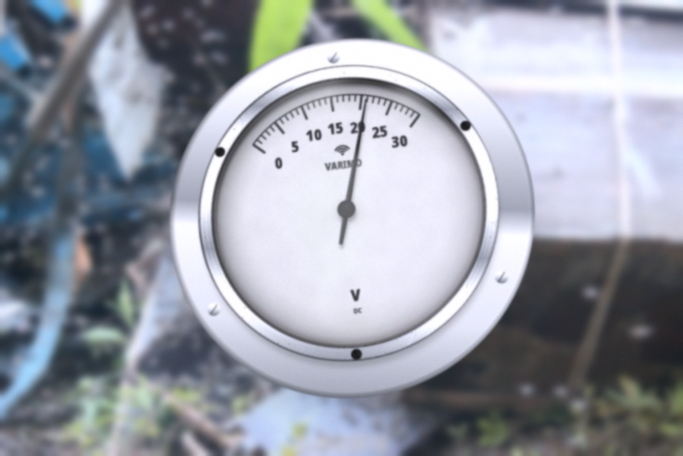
21,V
